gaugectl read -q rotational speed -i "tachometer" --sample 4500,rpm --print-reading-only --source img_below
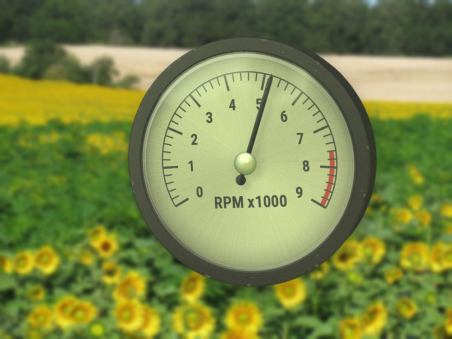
5200,rpm
